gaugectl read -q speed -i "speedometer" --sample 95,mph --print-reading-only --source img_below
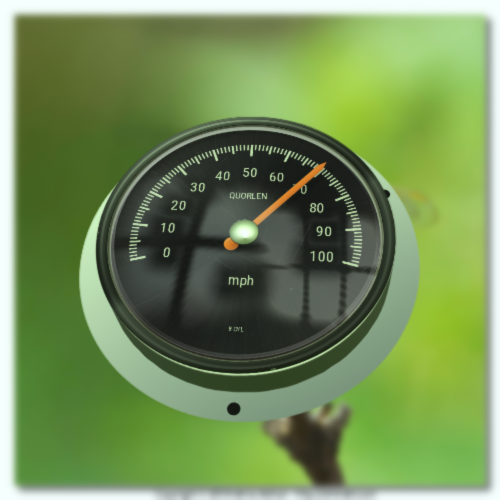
70,mph
